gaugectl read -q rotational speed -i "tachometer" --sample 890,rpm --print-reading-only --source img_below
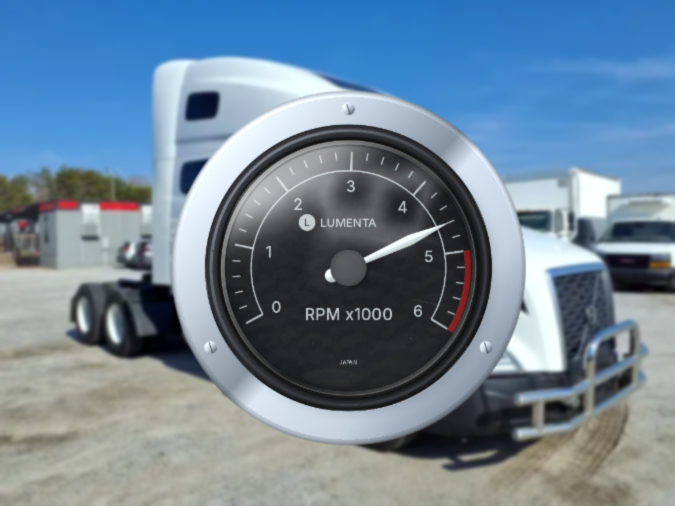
4600,rpm
